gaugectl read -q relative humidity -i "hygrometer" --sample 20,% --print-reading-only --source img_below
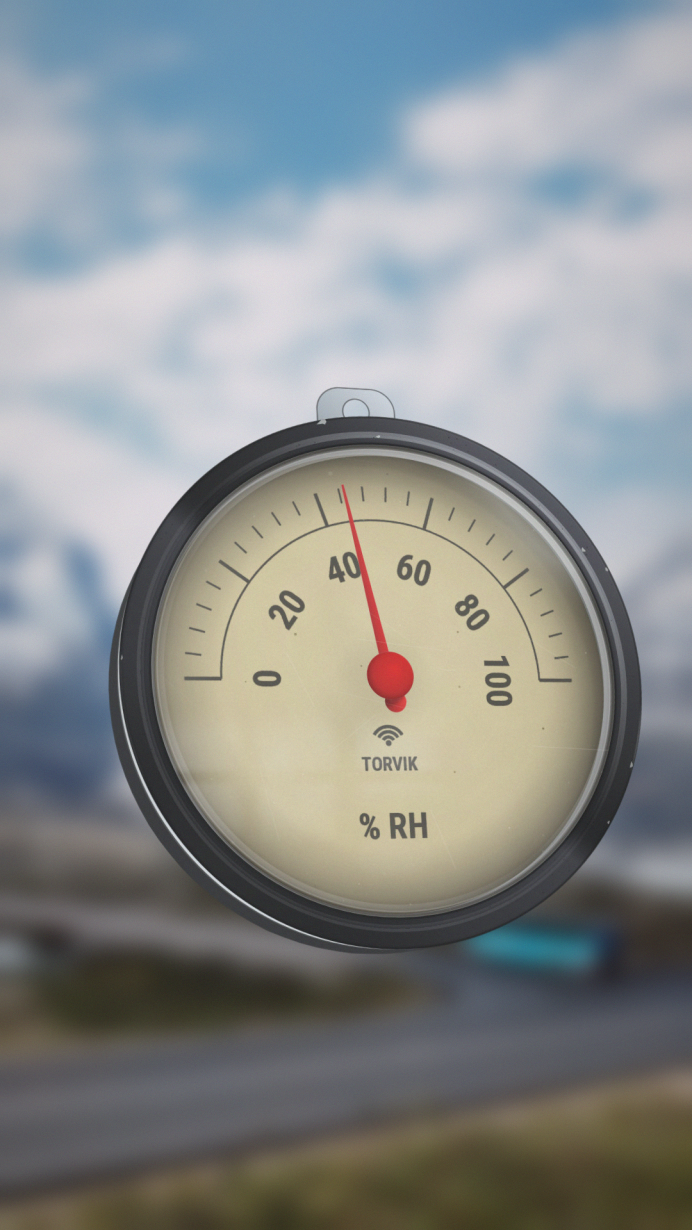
44,%
